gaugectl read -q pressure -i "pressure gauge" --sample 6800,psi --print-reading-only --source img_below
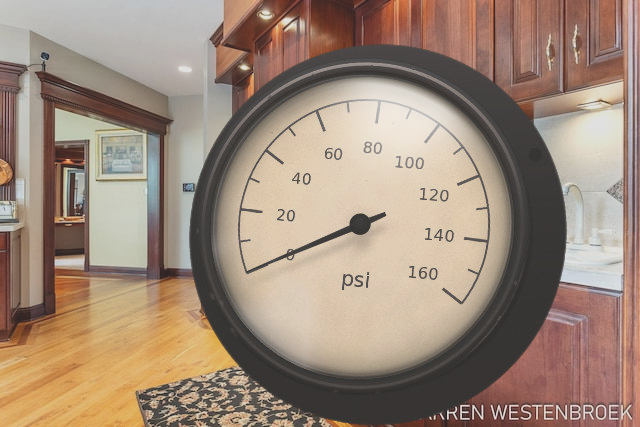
0,psi
